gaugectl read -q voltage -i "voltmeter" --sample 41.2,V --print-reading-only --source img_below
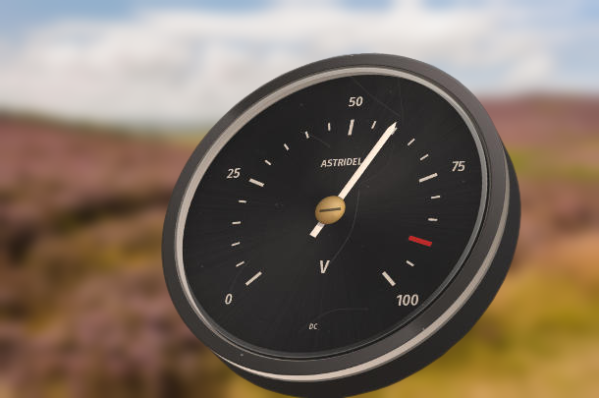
60,V
